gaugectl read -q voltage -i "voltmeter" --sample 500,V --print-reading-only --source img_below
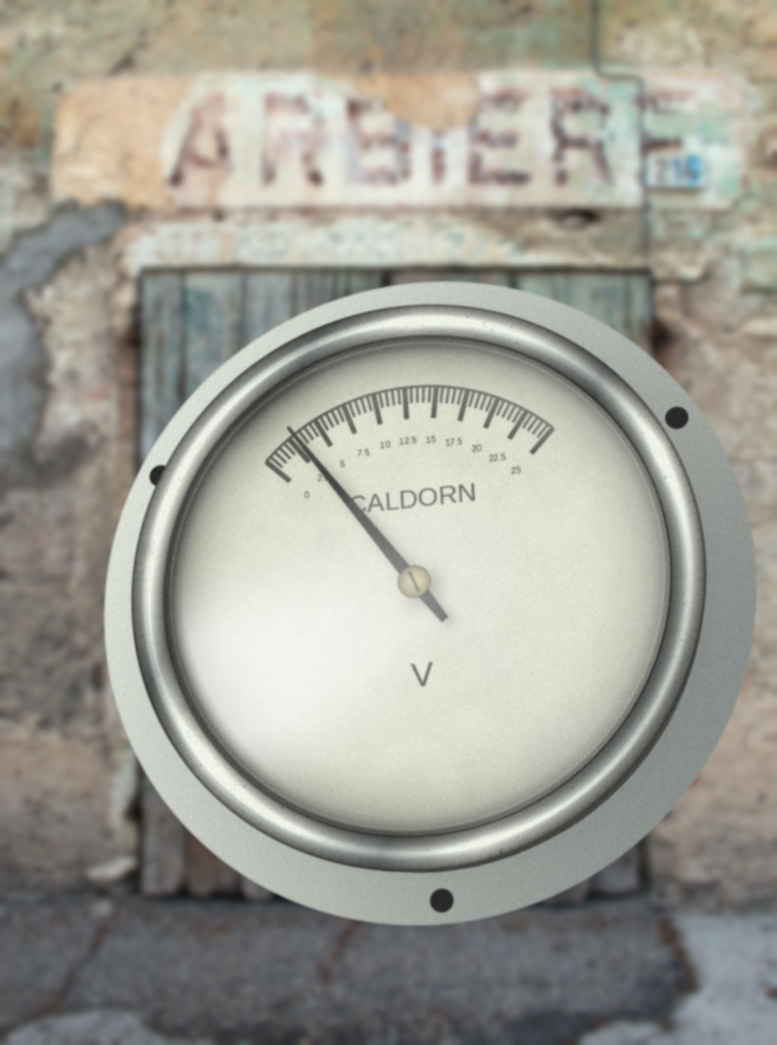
3,V
